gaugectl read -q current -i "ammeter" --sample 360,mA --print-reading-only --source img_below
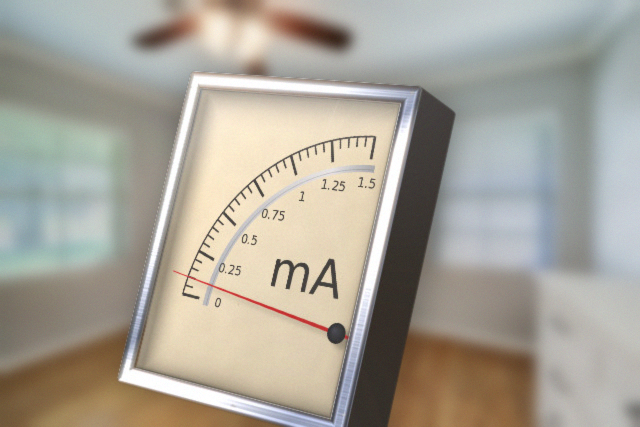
0.1,mA
